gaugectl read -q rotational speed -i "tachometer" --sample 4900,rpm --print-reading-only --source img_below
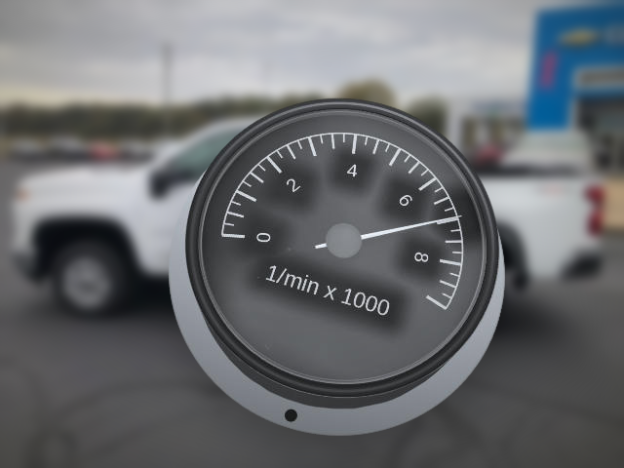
7000,rpm
